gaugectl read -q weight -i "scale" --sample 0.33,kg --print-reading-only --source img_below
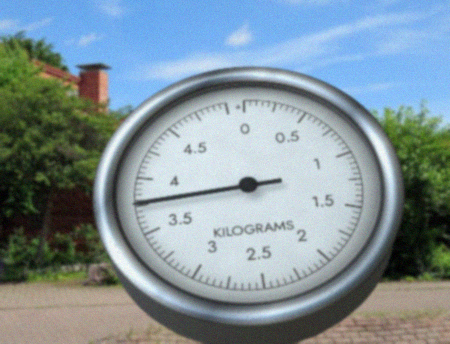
3.75,kg
